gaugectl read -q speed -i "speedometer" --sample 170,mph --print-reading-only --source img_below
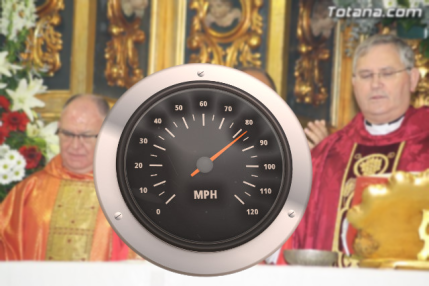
82.5,mph
